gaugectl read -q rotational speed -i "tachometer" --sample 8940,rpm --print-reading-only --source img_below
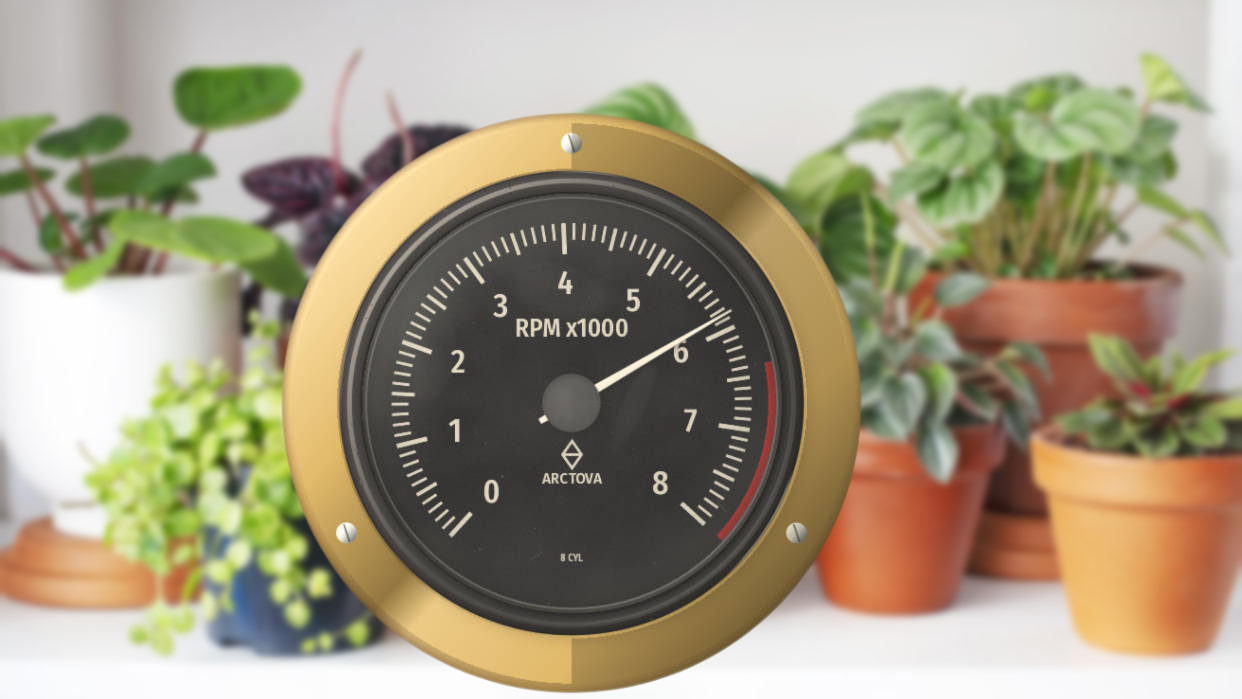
5850,rpm
